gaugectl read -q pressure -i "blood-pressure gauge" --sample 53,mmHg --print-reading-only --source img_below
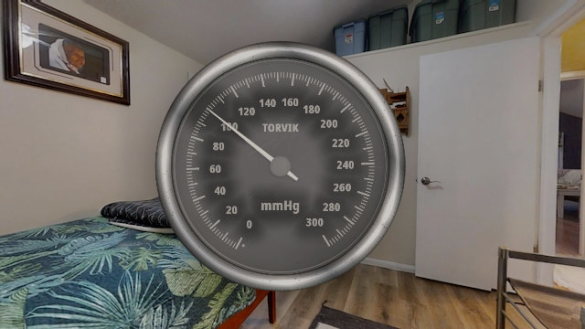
100,mmHg
